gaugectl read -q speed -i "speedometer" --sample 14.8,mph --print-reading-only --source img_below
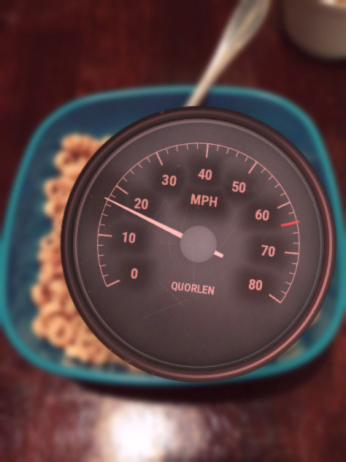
17,mph
